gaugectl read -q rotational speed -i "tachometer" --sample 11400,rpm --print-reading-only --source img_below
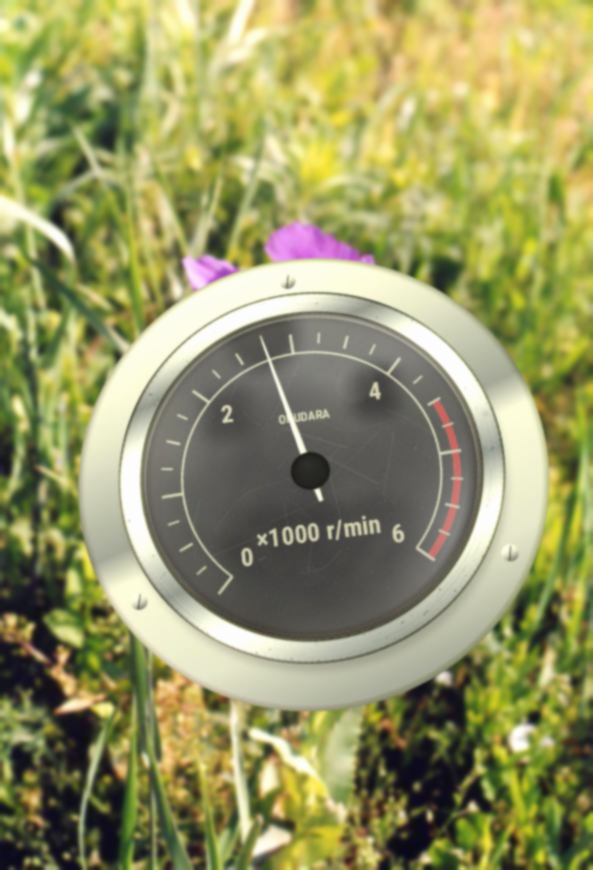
2750,rpm
